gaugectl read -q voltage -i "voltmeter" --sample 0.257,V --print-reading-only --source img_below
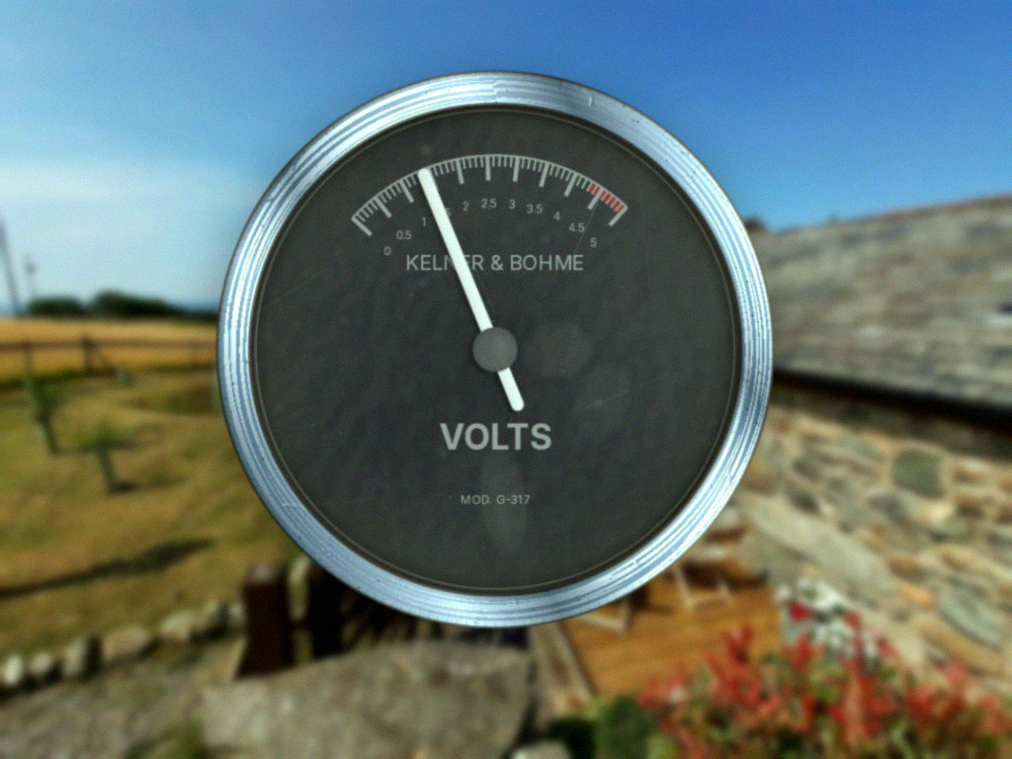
1.4,V
